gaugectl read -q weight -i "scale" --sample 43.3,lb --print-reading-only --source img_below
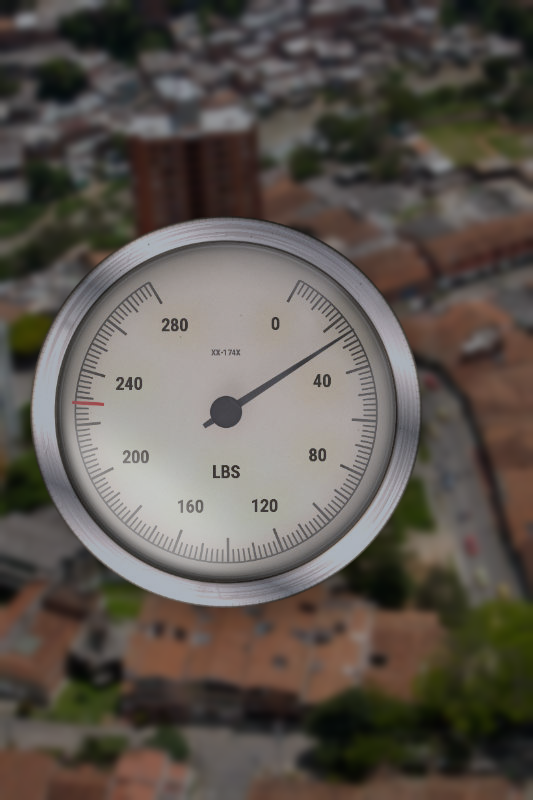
26,lb
